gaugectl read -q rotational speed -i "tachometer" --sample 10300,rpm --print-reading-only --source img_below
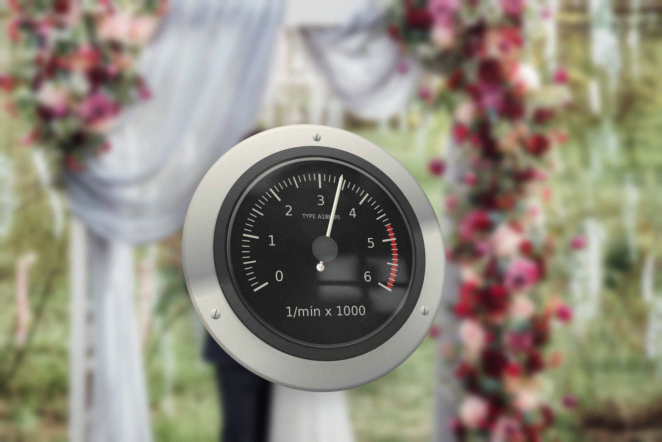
3400,rpm
